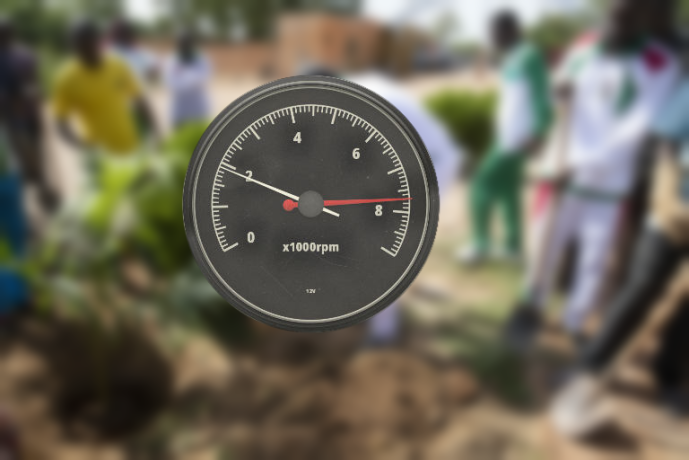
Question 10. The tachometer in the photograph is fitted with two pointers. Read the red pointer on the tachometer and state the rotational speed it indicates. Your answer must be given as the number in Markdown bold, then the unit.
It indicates **7700** rpm
